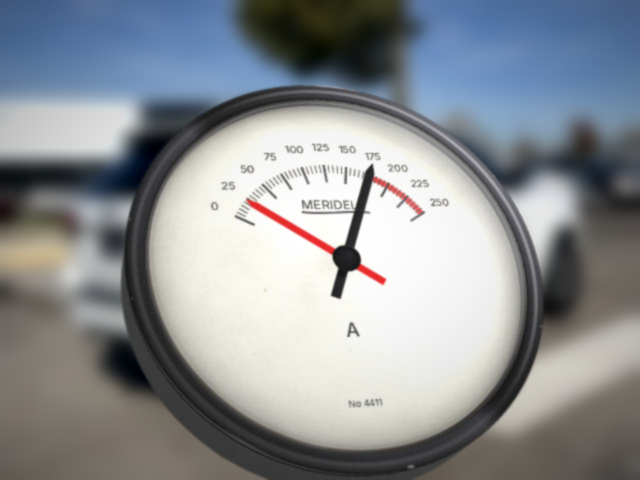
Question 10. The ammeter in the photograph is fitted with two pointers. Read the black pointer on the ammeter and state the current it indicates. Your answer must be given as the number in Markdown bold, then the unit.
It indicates **175** A
